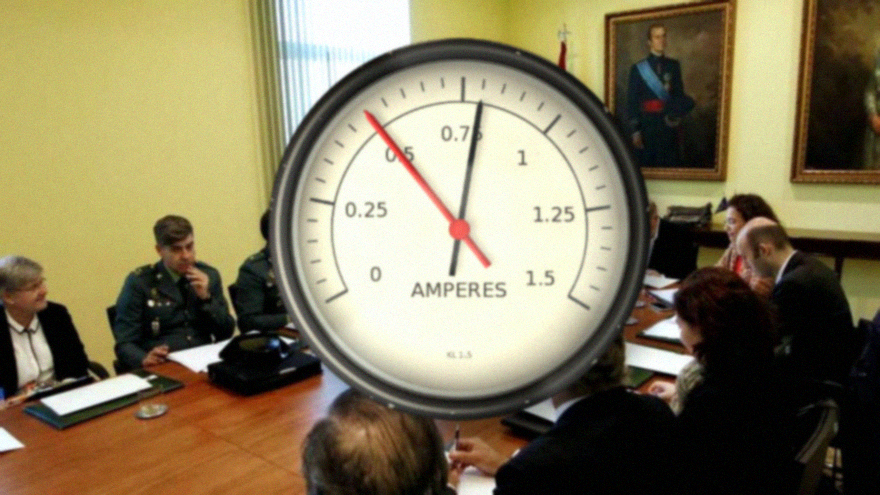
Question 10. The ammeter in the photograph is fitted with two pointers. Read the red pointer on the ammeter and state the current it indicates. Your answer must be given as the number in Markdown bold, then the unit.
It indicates **0.5** A
